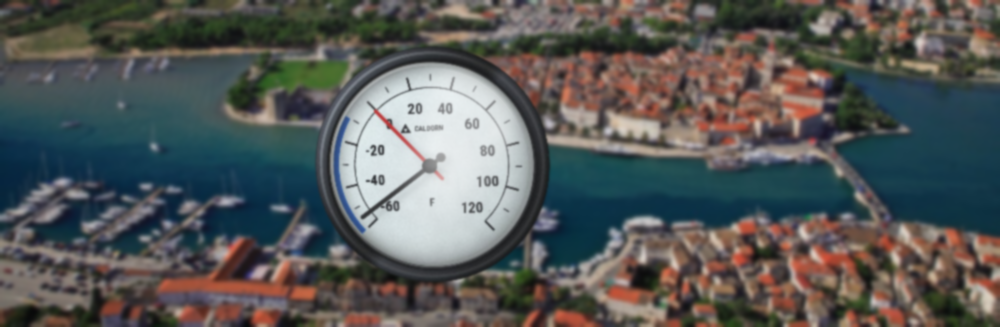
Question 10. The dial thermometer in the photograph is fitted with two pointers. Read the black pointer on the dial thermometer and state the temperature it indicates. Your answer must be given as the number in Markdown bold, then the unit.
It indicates **-55** °F
